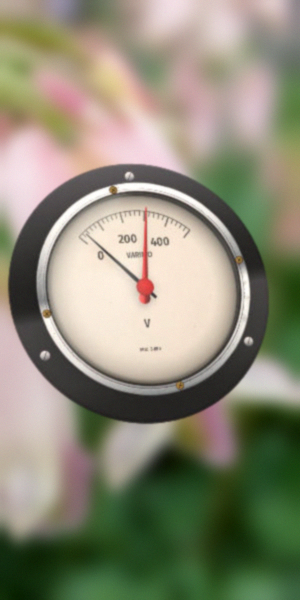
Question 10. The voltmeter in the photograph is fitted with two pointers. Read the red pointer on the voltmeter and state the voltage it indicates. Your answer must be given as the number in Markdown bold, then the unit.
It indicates **300** V
